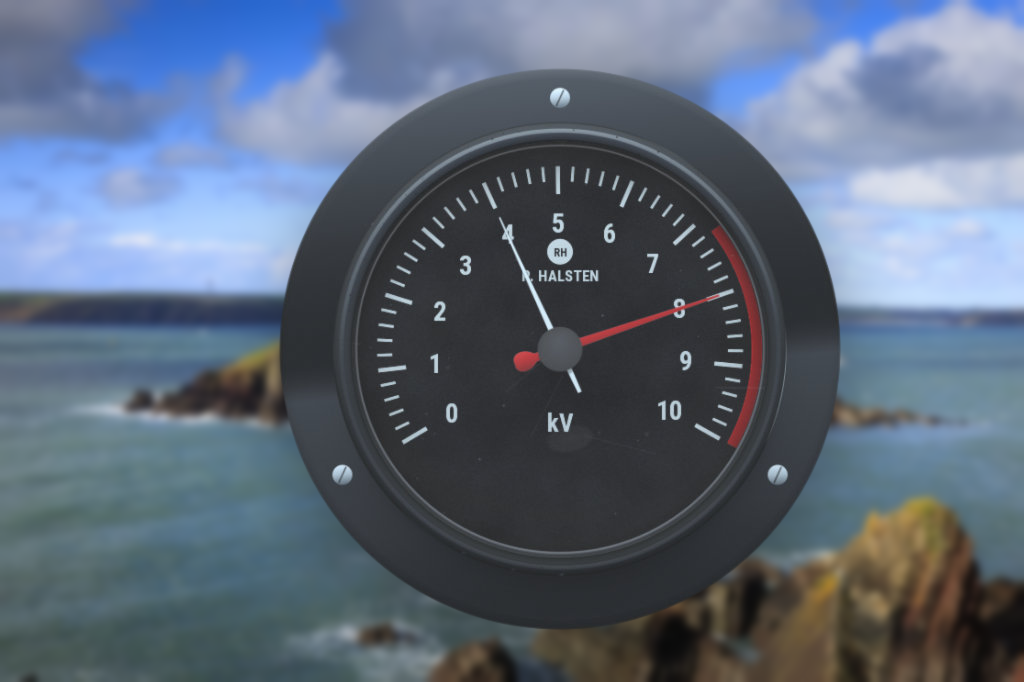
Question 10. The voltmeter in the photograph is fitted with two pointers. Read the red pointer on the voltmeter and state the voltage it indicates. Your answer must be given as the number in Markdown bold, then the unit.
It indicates **8** kV
